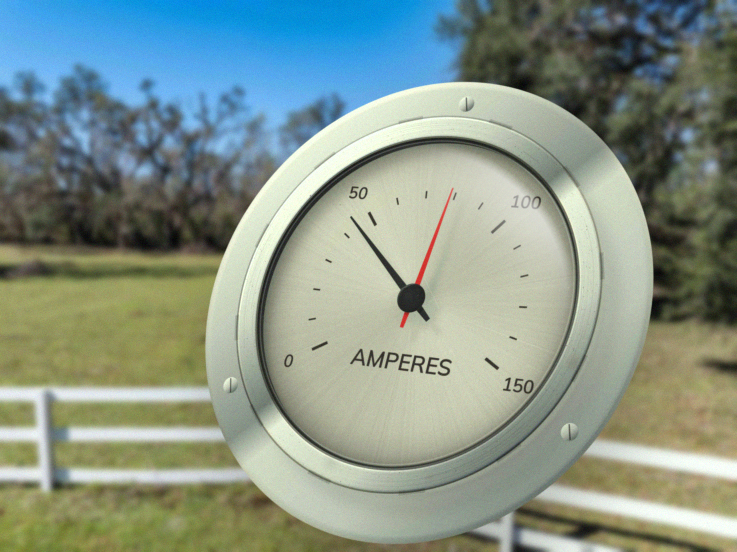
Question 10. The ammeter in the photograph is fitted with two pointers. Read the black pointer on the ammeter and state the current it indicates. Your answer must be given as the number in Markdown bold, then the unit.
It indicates **45** A
